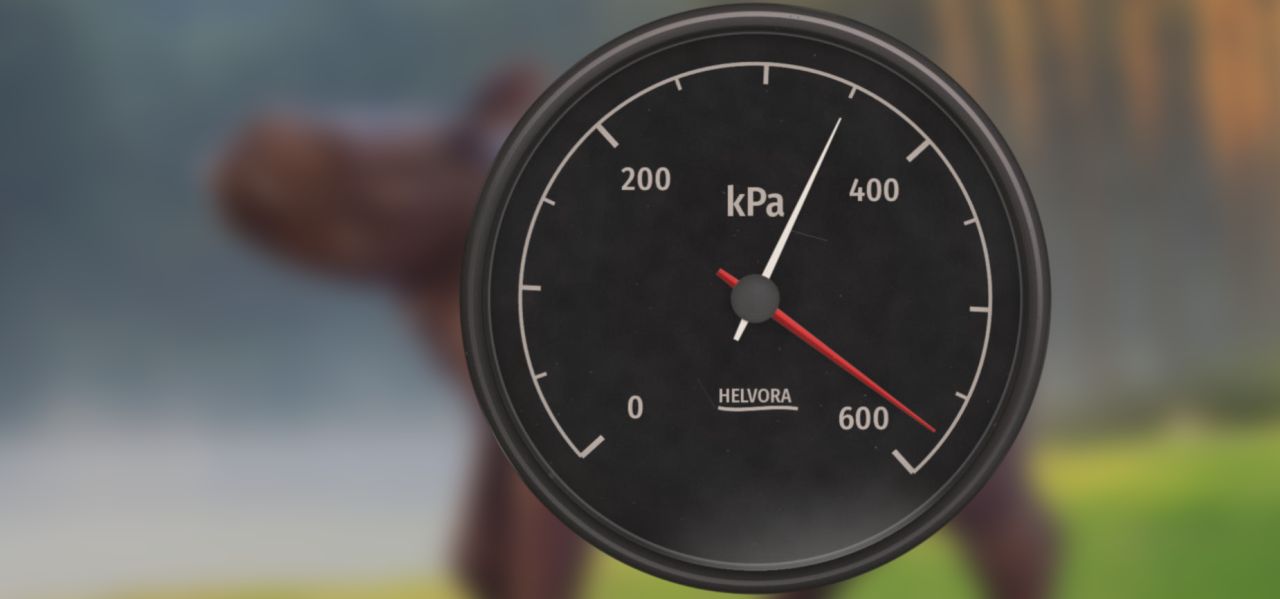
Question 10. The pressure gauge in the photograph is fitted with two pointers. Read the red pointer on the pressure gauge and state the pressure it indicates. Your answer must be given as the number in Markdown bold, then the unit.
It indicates **575** kPa
